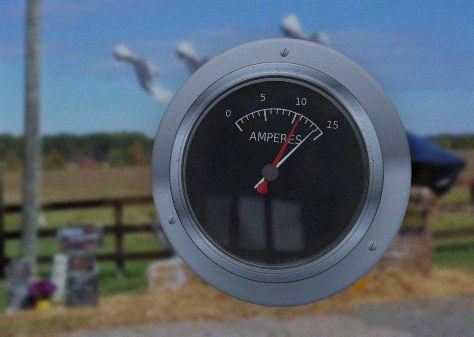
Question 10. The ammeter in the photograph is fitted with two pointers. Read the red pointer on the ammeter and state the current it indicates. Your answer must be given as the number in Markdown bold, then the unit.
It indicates **11** A
